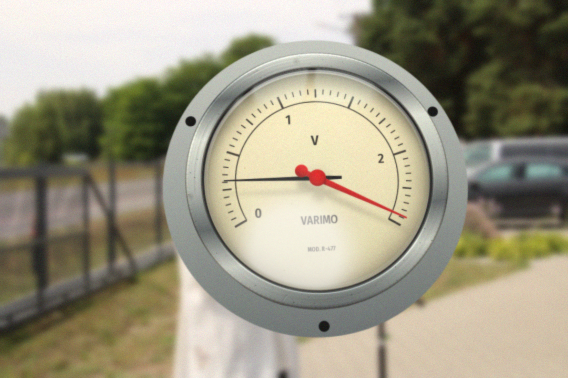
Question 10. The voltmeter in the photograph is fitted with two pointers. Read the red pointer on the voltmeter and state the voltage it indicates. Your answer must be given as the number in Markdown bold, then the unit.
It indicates **2.45** V
